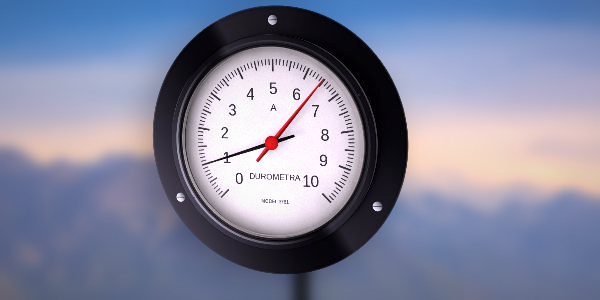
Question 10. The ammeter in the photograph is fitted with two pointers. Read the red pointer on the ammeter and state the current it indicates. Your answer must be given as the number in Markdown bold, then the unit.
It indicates **6.5** A
